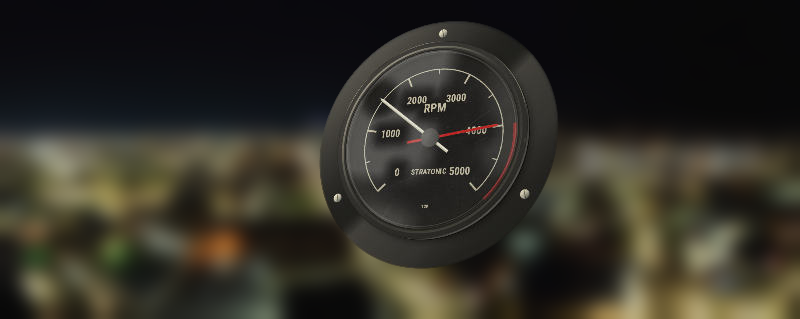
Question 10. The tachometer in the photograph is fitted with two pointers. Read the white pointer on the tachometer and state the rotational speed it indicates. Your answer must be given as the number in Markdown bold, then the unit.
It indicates **1500** rpm
